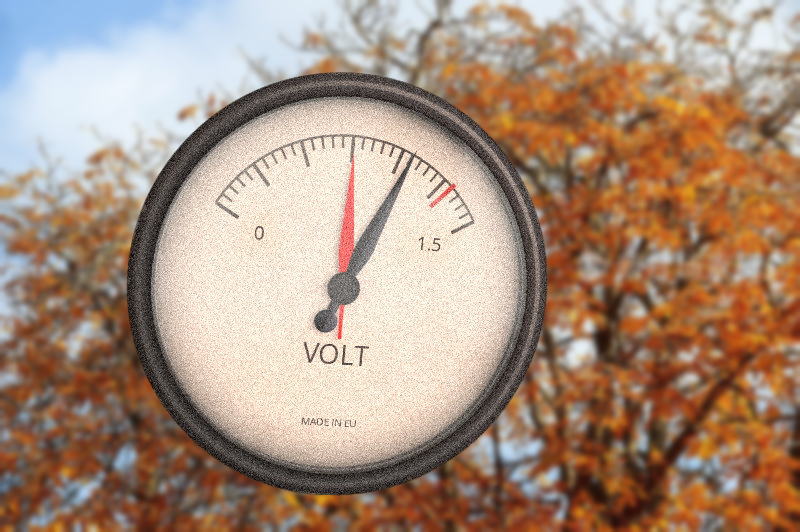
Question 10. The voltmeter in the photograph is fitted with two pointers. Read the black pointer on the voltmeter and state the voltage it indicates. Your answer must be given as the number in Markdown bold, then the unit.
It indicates **1.05** V
